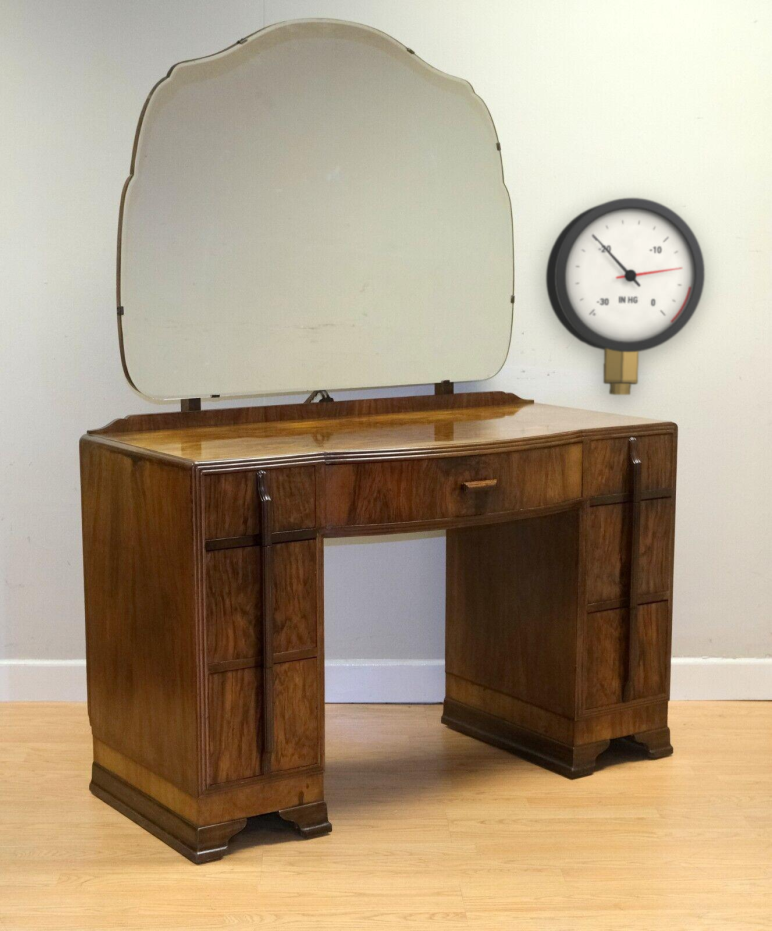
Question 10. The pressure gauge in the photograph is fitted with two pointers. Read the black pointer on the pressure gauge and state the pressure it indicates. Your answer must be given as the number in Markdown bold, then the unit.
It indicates **-20** inHg
